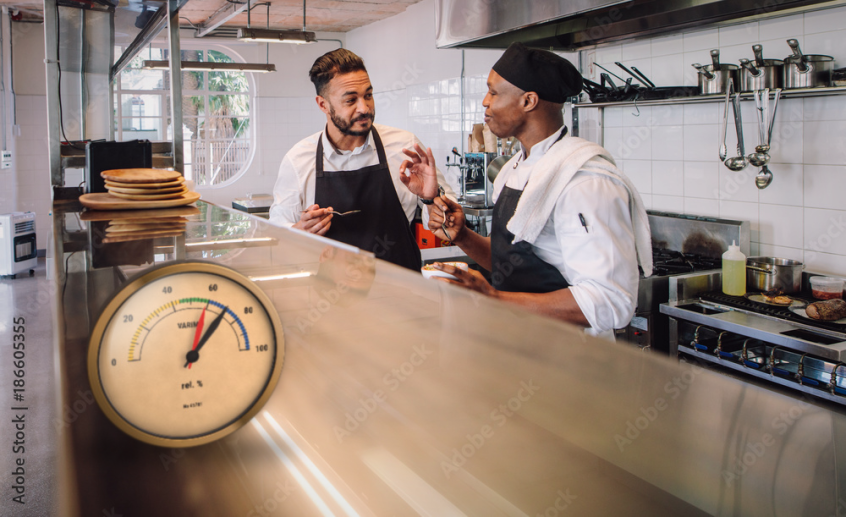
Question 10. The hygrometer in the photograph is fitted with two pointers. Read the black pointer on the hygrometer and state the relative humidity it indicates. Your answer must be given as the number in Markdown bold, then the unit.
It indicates **70** %
